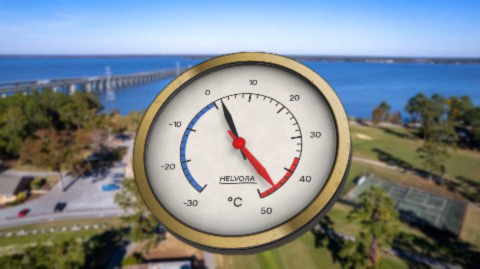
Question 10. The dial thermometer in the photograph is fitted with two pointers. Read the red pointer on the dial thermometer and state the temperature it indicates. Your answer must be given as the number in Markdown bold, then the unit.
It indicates **46** °C
